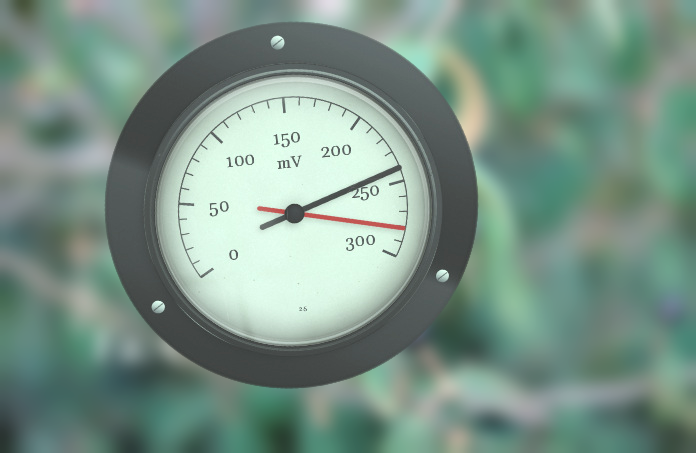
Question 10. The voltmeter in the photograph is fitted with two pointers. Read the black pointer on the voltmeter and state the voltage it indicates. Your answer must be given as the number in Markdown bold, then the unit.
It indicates **240** mV
